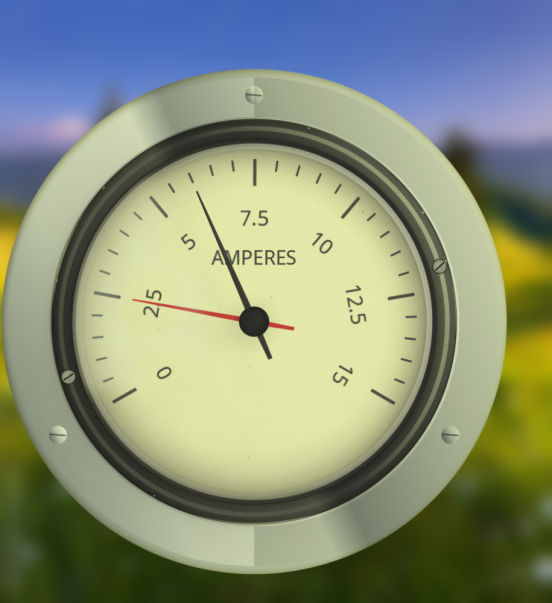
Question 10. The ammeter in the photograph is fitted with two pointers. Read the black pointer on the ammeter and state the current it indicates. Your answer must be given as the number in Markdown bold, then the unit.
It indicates **6** A
